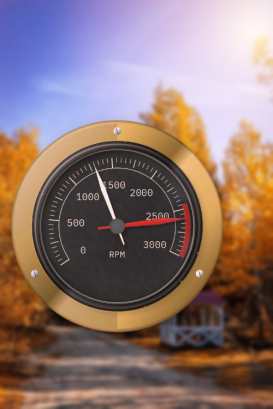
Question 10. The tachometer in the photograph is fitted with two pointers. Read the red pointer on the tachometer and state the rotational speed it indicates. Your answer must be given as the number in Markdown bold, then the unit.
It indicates **2600** rpm
